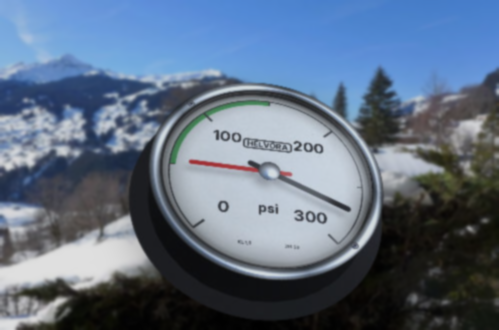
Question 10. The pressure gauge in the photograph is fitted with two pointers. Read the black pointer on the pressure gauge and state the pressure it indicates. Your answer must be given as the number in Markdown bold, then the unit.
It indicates **275** psi
